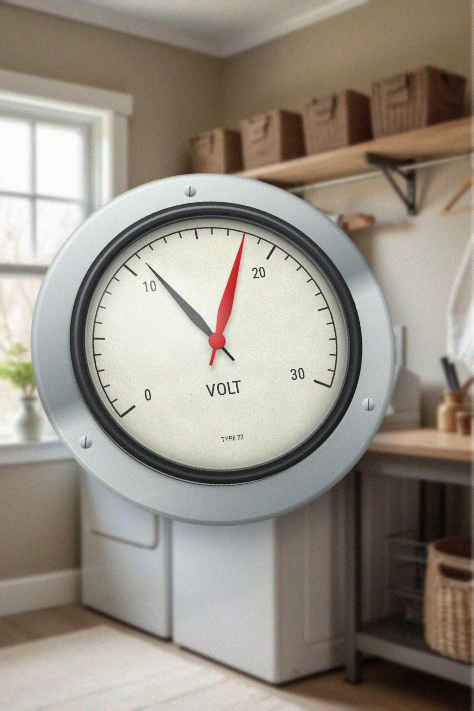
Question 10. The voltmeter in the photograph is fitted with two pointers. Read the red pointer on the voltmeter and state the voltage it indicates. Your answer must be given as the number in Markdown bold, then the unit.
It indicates **18** V
